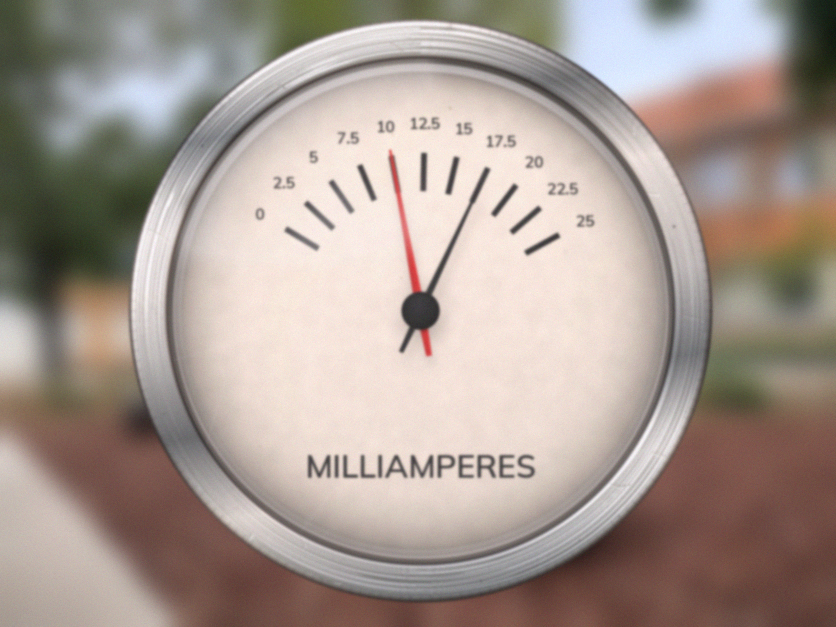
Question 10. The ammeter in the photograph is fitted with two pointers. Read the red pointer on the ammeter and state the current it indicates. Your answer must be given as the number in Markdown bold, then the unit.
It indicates **10** mA
